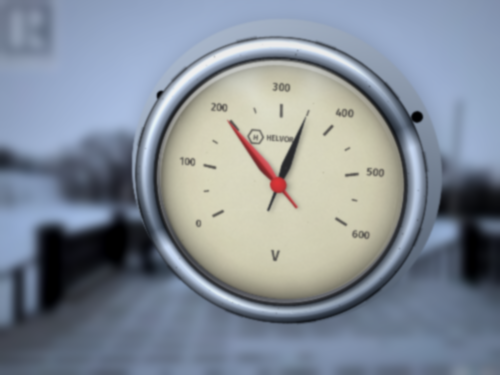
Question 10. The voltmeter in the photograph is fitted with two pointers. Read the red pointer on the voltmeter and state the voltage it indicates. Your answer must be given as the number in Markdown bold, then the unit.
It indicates **200** V
